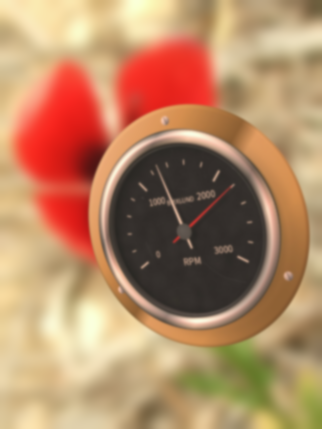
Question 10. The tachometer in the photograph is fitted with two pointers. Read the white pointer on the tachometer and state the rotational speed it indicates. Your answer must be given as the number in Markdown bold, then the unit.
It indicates **1300** rpm
